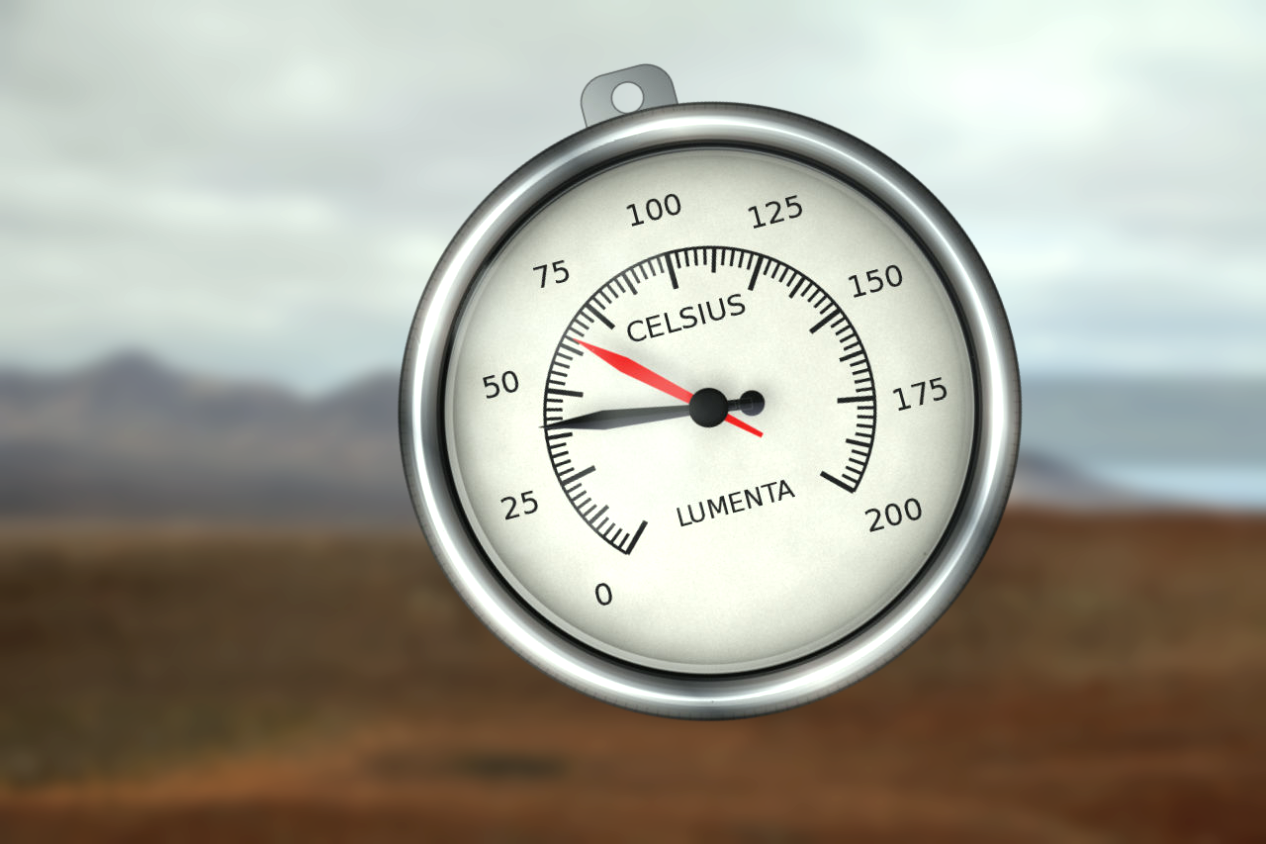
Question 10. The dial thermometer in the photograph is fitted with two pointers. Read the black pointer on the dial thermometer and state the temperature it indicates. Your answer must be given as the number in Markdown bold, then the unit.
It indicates **40** °C
